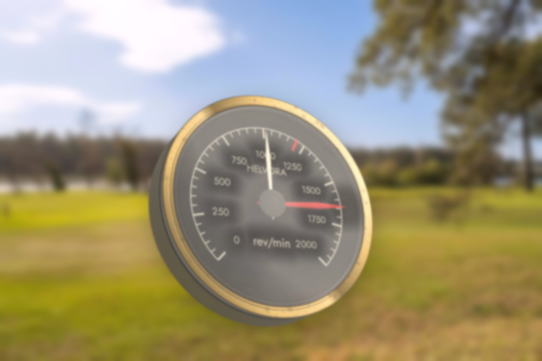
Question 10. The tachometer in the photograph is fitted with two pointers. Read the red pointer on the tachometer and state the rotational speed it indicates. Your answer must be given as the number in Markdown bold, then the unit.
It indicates **1650** rpm
